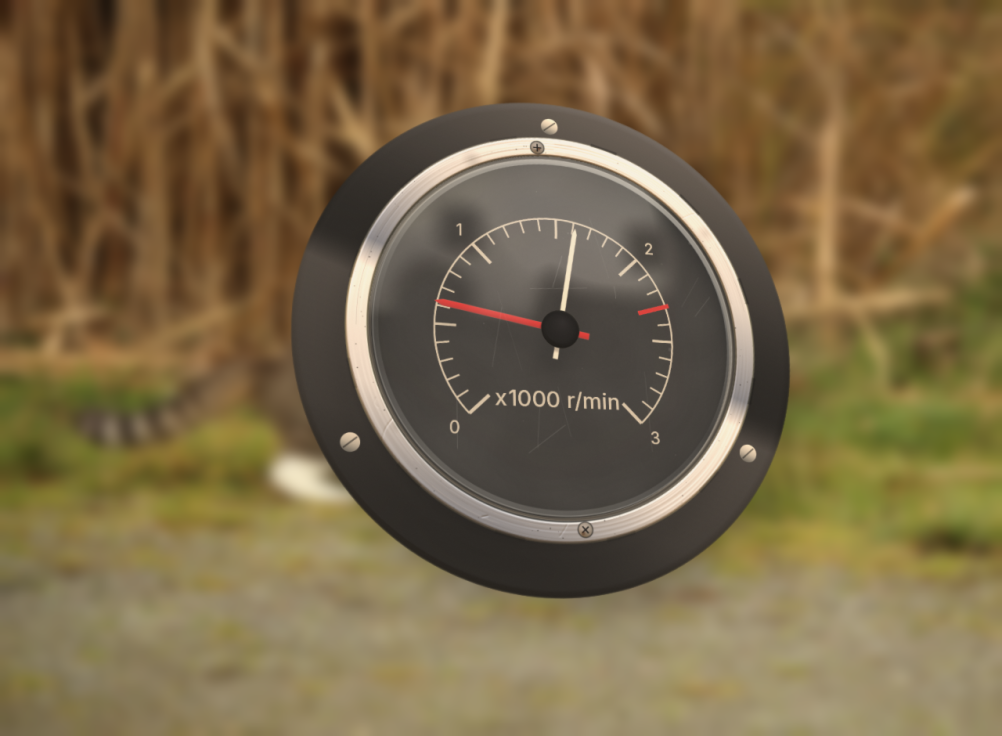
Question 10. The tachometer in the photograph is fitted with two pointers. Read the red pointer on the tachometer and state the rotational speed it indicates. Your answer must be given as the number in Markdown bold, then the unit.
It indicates **600** rpm
